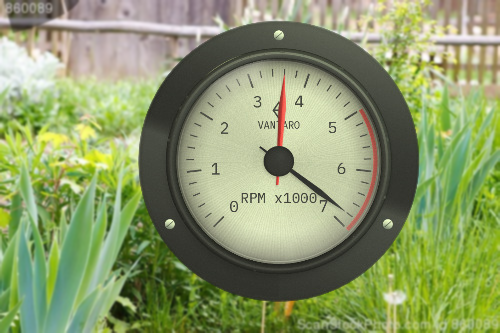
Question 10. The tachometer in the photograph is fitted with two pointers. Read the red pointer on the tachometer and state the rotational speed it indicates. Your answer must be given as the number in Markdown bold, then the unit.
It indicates **3600** rpm
